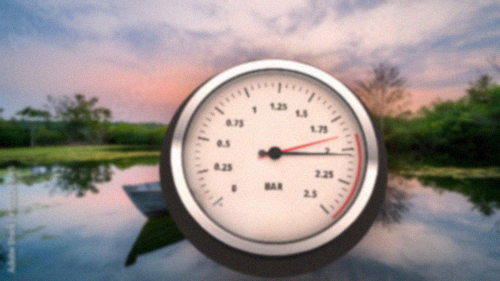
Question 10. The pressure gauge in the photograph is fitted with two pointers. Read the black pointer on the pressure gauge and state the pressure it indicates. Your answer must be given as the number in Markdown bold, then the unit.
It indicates **2.05** bar
